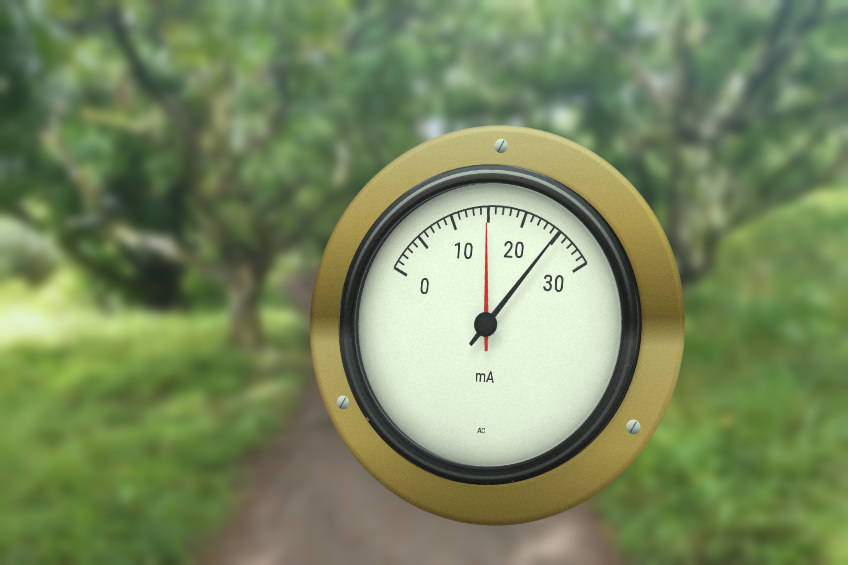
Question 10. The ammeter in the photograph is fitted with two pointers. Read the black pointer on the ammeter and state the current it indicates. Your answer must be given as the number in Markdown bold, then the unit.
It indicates **25** mA
